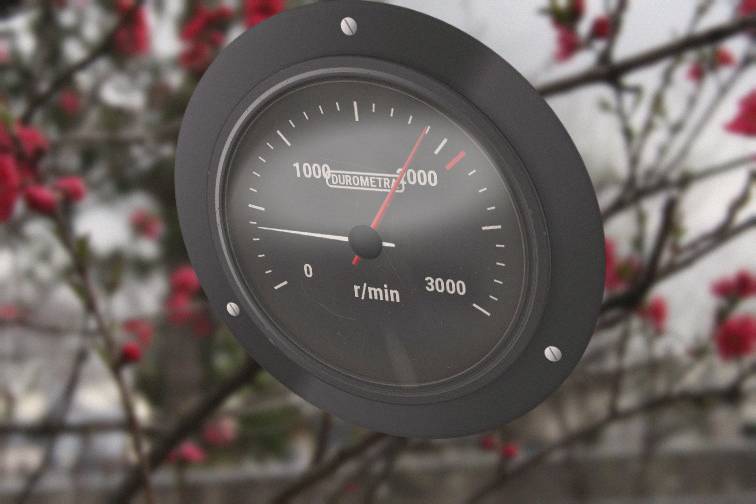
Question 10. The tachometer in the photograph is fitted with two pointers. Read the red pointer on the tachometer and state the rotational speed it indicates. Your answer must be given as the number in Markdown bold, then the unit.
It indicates **1900** rpm
